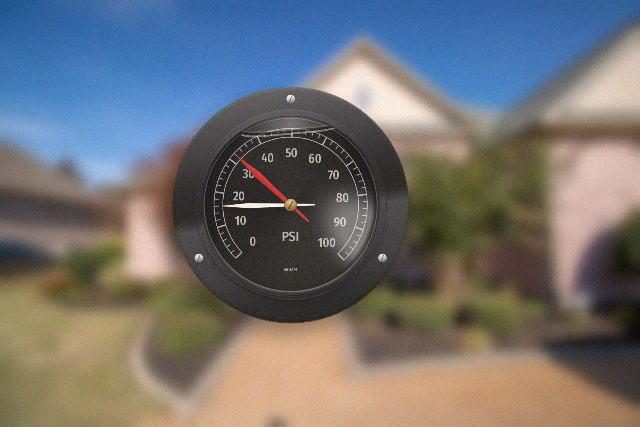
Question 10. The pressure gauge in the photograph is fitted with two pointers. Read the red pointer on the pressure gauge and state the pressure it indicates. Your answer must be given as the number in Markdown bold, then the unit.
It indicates **32** psi
